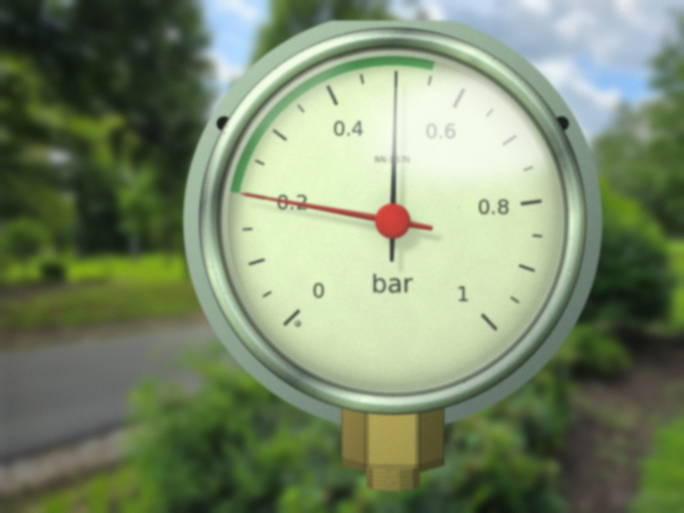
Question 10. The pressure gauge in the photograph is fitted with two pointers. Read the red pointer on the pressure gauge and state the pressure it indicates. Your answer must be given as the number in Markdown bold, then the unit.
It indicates **0.2** bar
